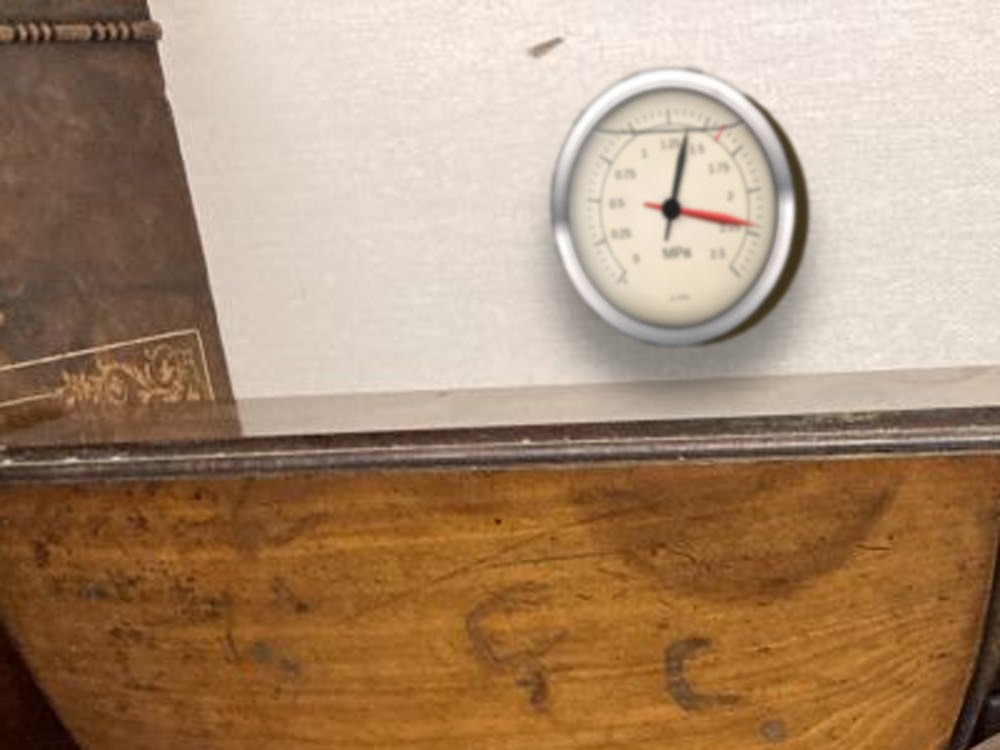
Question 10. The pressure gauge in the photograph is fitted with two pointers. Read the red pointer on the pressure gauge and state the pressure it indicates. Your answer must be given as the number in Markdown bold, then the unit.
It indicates **2.2** MPa
